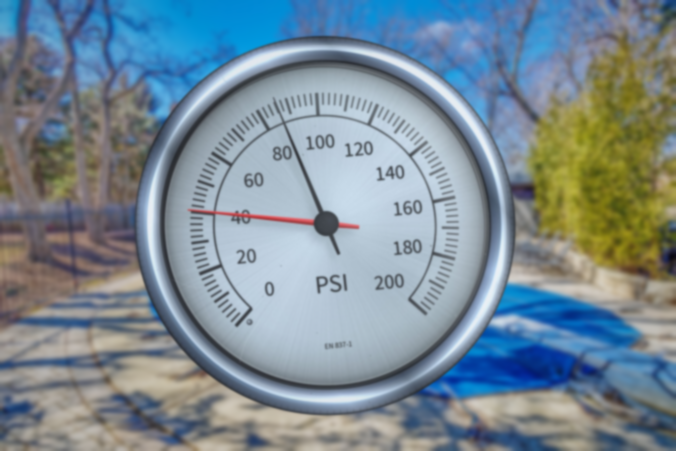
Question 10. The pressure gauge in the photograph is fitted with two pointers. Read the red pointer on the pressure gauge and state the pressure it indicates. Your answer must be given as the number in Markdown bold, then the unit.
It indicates **40** psi
